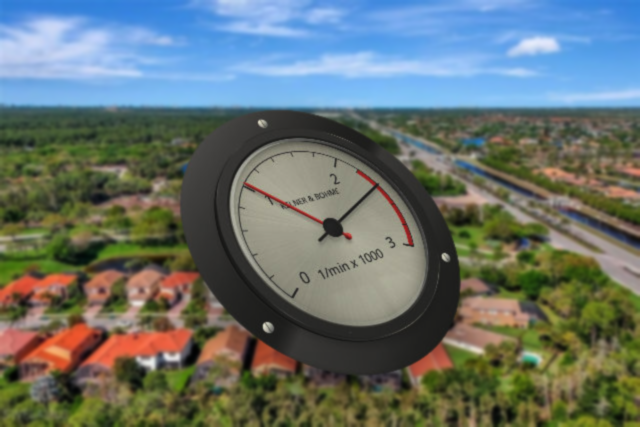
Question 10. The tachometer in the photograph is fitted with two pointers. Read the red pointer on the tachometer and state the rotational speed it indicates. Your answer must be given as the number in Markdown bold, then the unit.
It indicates **1000** rpm
